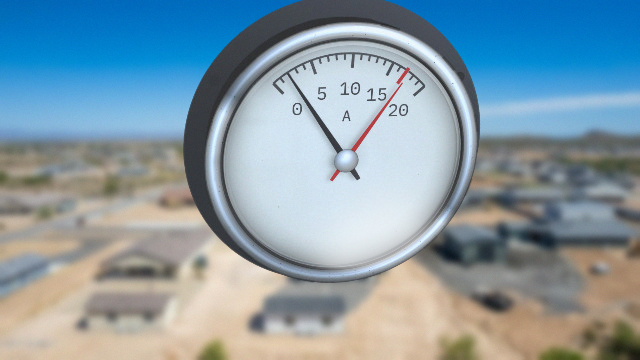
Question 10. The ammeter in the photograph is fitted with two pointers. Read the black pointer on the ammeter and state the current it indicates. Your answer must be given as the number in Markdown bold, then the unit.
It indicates **2** A
